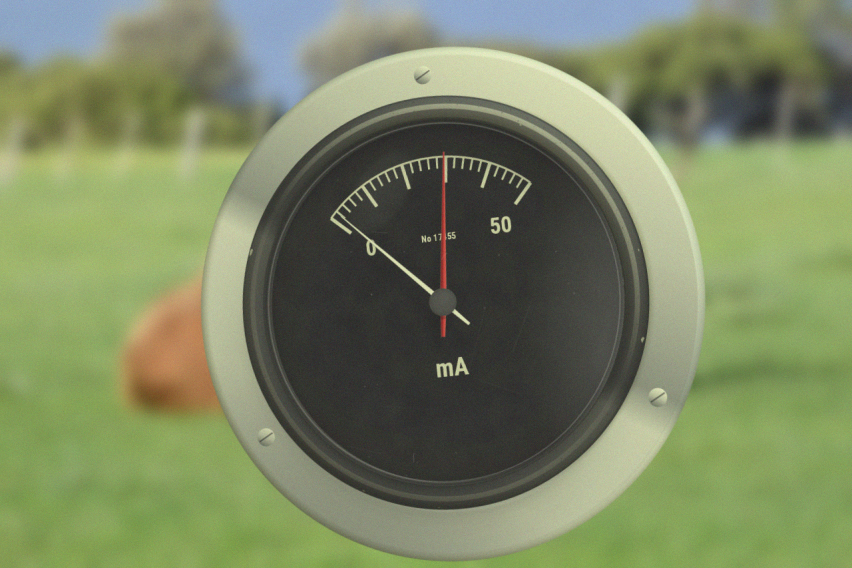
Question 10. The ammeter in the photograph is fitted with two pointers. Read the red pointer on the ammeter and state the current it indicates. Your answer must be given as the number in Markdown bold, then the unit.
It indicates **30** mA
